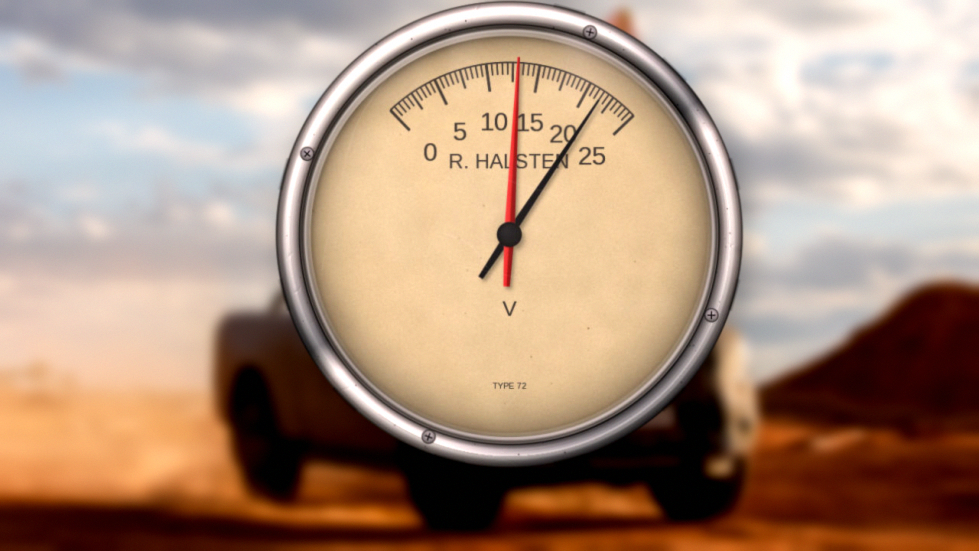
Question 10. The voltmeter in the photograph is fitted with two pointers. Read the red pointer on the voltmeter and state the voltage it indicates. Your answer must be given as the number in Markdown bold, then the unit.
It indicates **13** V
